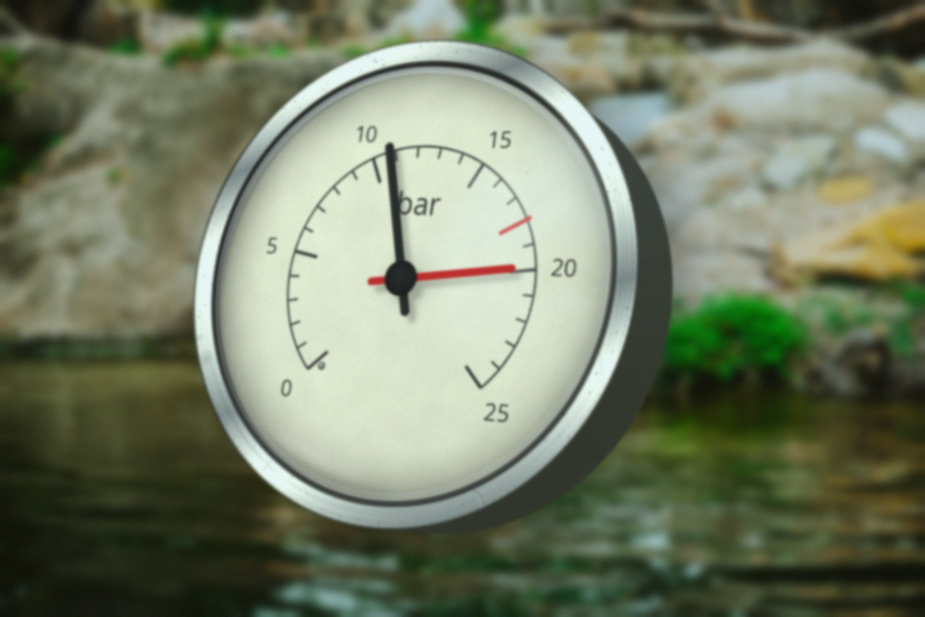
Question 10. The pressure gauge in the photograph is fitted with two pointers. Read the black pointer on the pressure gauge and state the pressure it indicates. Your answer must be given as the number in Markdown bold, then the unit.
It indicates **11** bar
